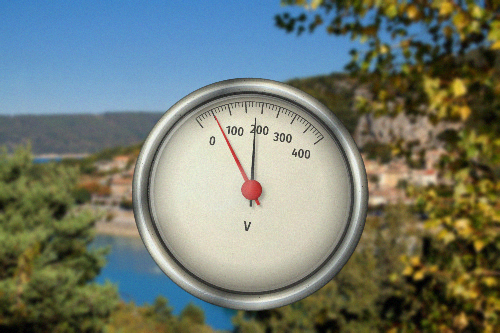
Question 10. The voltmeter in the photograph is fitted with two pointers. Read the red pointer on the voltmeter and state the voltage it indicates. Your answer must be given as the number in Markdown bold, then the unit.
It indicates **50** V
